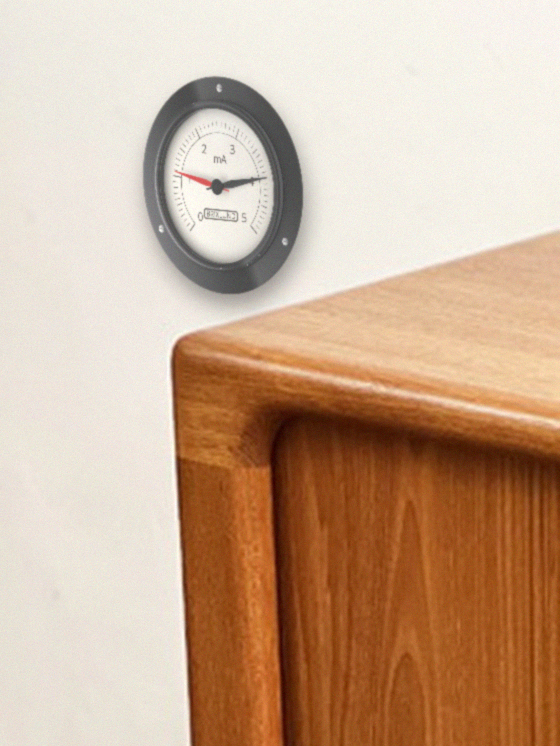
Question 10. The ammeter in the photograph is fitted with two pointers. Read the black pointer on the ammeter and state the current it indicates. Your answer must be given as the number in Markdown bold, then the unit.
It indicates **4** mA
